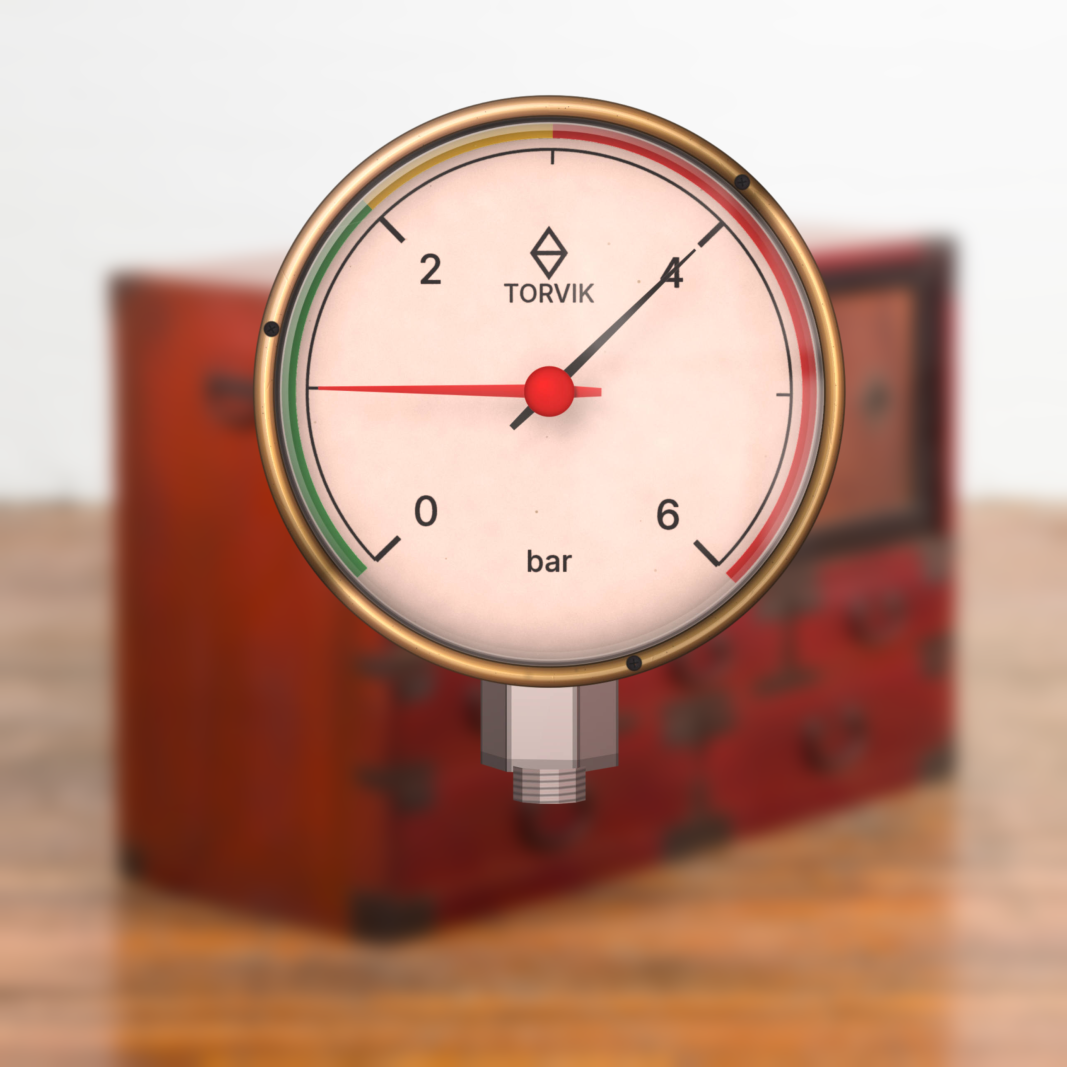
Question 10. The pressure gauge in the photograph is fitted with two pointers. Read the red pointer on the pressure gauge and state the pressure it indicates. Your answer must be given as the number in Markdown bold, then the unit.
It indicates **1** bar
